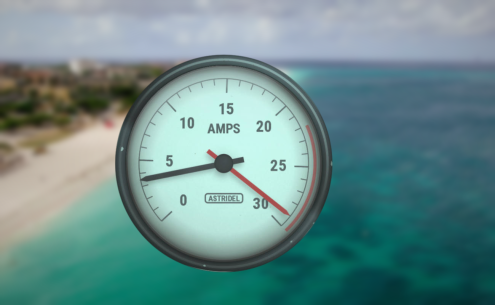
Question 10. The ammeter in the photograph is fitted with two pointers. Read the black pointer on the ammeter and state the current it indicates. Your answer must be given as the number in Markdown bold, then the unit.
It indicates **3.5** A
